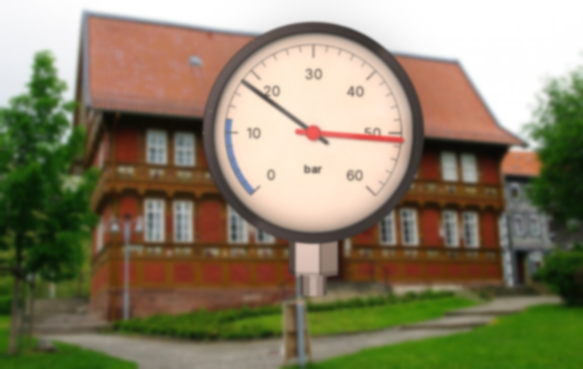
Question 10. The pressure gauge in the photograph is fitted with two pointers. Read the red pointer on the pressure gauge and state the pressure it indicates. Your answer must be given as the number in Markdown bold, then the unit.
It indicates **51** bar
